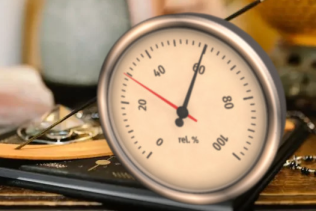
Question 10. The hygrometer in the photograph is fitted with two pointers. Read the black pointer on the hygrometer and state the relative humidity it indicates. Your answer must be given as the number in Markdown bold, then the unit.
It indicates **60** %
